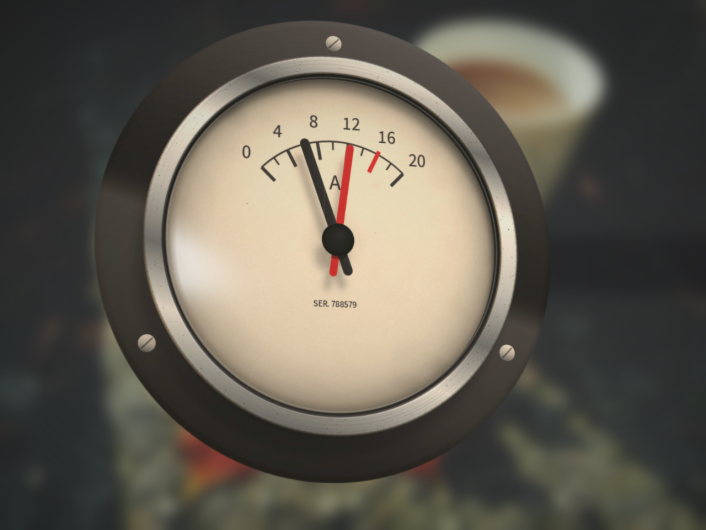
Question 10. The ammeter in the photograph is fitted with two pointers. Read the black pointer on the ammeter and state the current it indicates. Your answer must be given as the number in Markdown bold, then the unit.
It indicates **6** A
